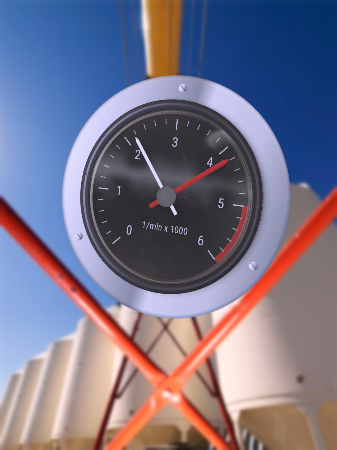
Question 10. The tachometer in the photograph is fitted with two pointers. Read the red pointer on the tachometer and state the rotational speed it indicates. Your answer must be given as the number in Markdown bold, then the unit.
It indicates **4200** rpm
